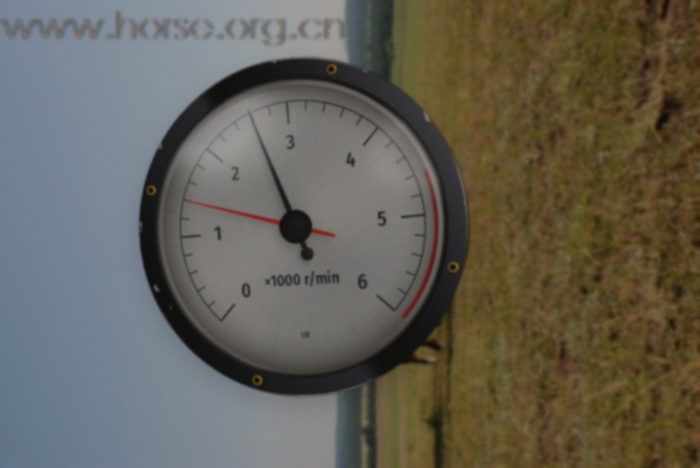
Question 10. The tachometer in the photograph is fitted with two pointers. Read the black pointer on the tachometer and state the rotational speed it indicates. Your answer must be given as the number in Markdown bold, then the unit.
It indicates **2600** rpm
